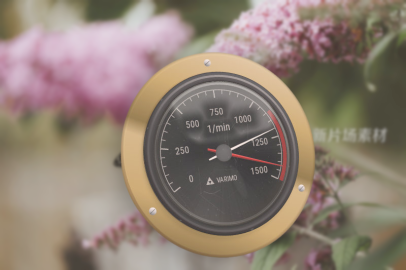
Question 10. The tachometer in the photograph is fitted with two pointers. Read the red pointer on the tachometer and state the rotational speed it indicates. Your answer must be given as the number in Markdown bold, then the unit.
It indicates **1425** rpm
